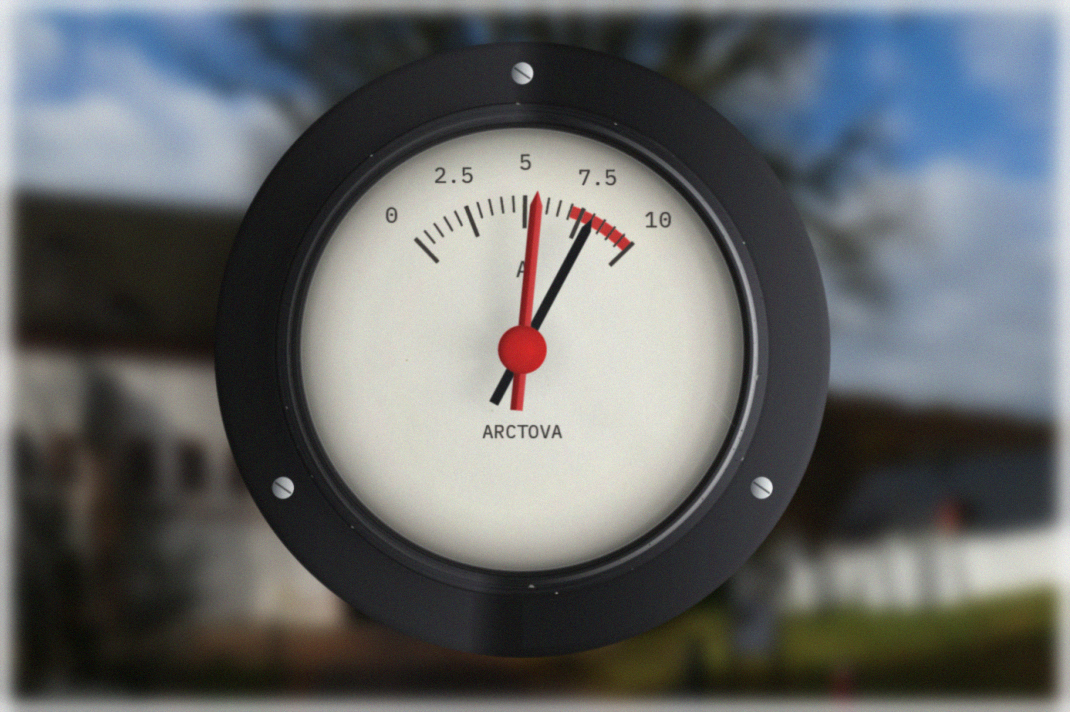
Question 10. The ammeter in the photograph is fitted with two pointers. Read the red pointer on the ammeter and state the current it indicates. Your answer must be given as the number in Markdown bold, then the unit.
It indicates **5.5** A
